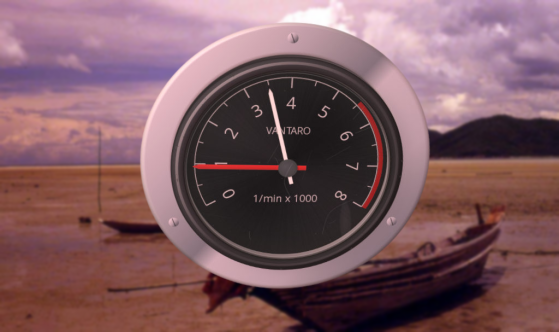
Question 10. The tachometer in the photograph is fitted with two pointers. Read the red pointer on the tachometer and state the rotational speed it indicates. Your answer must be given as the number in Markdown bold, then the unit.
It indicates **1000** rpm
